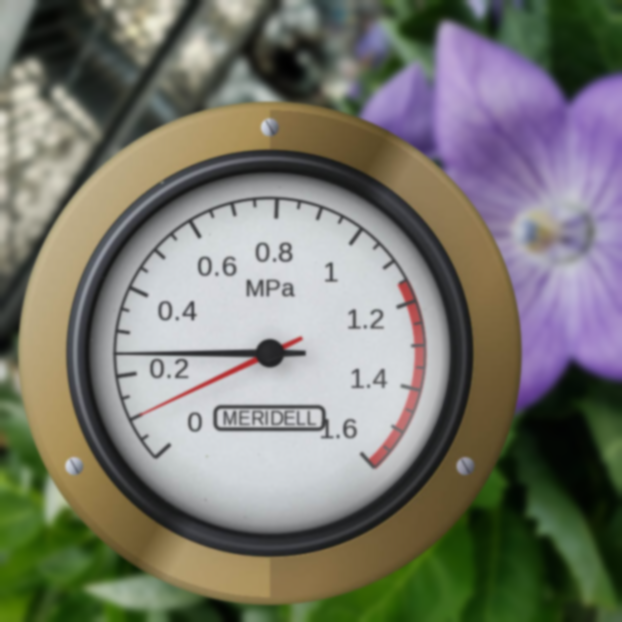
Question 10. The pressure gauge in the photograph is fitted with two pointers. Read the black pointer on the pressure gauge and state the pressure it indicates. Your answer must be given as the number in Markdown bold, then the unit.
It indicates **0.25** MPa
